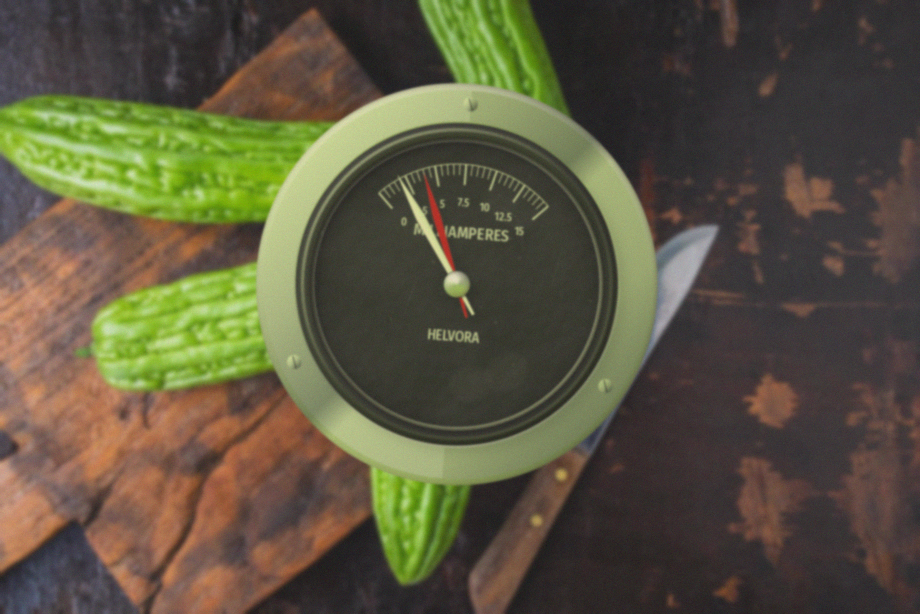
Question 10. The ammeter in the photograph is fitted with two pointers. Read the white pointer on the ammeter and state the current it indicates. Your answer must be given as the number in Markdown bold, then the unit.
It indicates **2** mA
